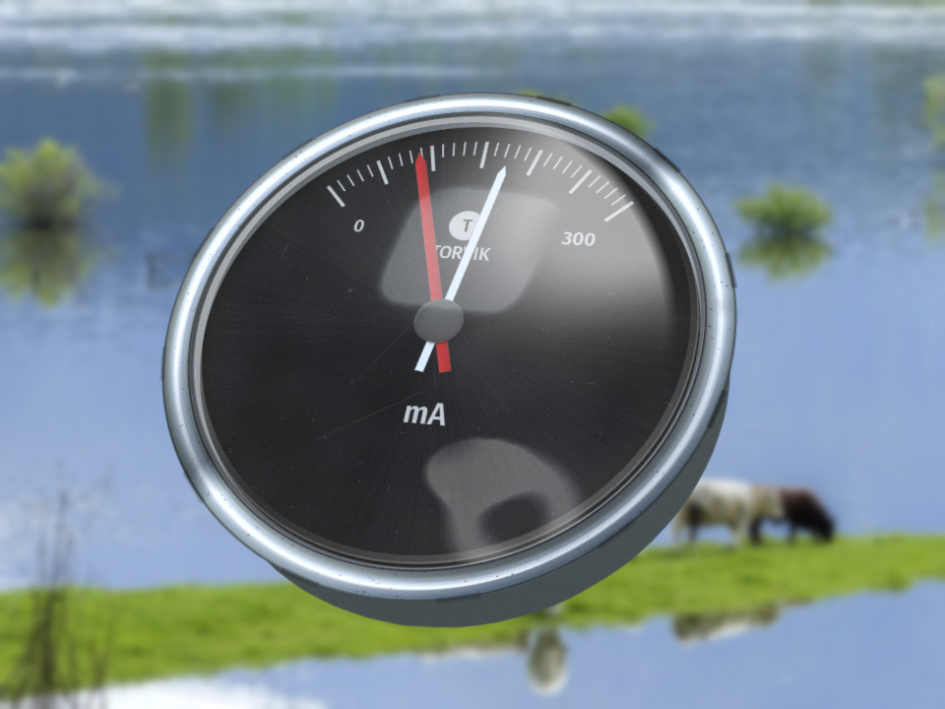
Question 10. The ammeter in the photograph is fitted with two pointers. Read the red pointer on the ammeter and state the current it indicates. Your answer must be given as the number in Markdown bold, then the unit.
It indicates **90** mA
